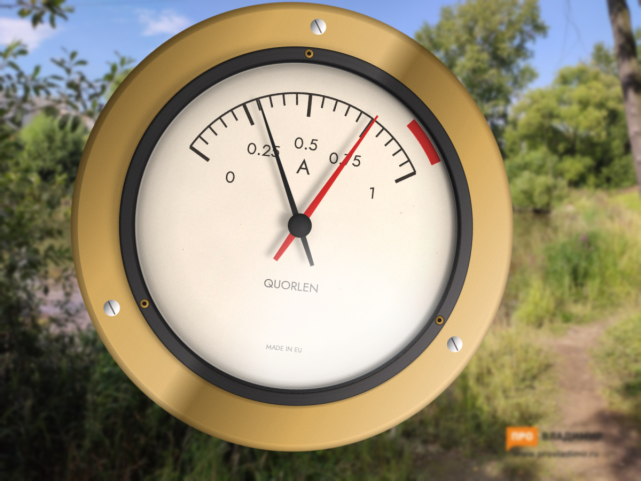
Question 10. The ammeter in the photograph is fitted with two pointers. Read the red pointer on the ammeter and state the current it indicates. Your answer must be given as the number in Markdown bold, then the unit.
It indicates **0.75** A
